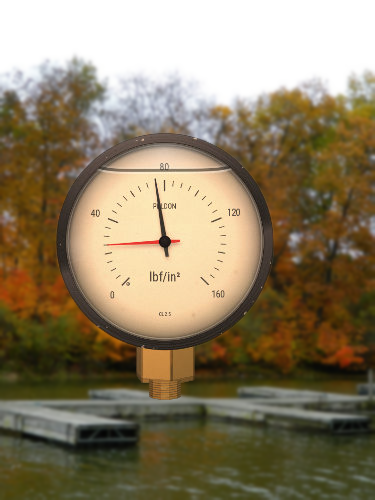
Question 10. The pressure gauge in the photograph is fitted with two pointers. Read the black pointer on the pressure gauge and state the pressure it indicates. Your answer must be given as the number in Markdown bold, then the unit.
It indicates **75** psi
